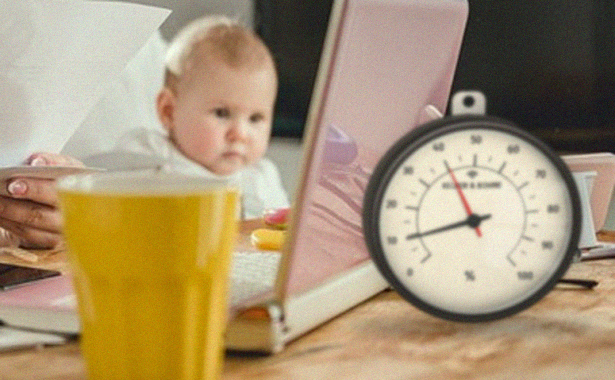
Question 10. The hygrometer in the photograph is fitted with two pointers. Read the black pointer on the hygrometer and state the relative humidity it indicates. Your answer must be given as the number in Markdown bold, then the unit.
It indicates **10** %
